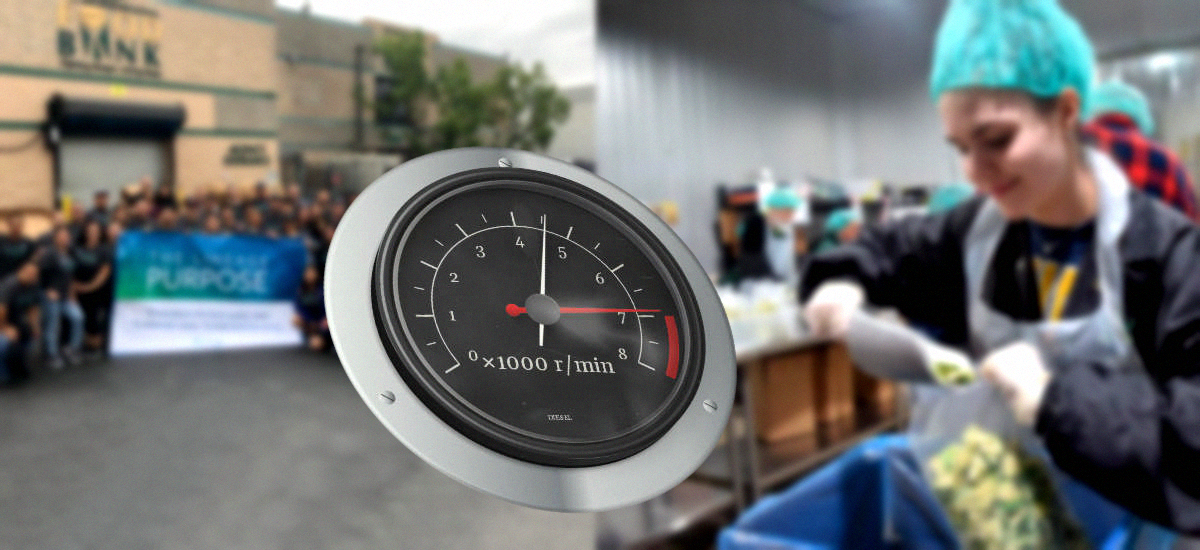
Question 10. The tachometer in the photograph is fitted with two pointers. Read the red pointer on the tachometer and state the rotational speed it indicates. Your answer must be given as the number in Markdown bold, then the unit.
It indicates **7000** rpm
